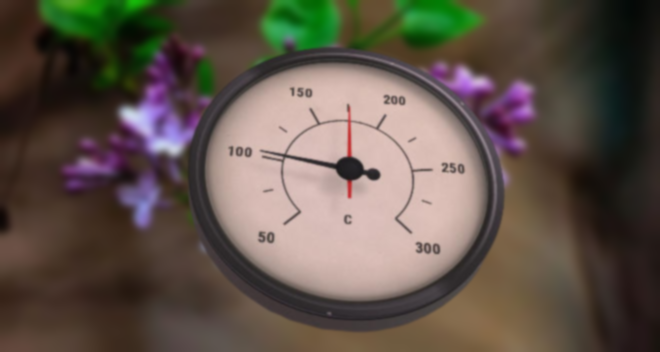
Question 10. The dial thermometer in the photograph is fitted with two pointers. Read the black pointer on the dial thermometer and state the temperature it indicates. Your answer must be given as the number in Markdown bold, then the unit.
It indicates **100** °C
